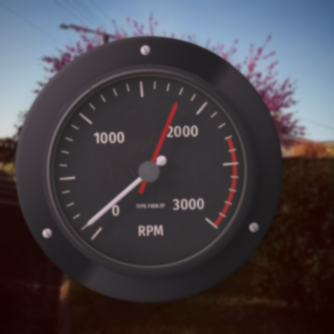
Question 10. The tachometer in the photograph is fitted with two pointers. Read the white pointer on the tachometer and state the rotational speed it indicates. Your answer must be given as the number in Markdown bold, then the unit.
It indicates **100** rpm
